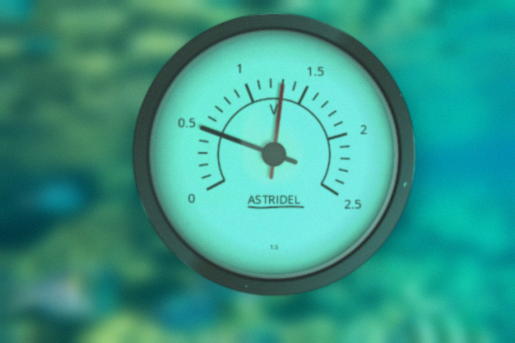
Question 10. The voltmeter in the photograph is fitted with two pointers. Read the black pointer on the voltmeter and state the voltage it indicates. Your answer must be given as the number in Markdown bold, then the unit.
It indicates **0.5** V
